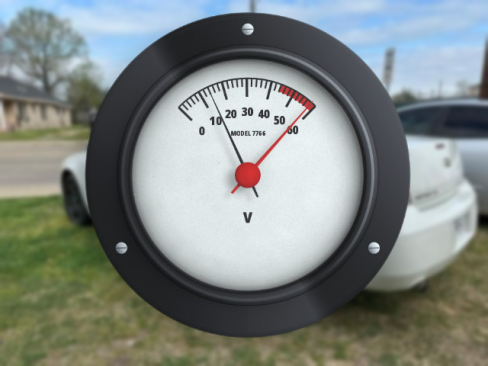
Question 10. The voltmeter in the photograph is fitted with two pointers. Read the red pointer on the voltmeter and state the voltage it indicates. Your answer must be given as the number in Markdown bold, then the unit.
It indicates **58** V
